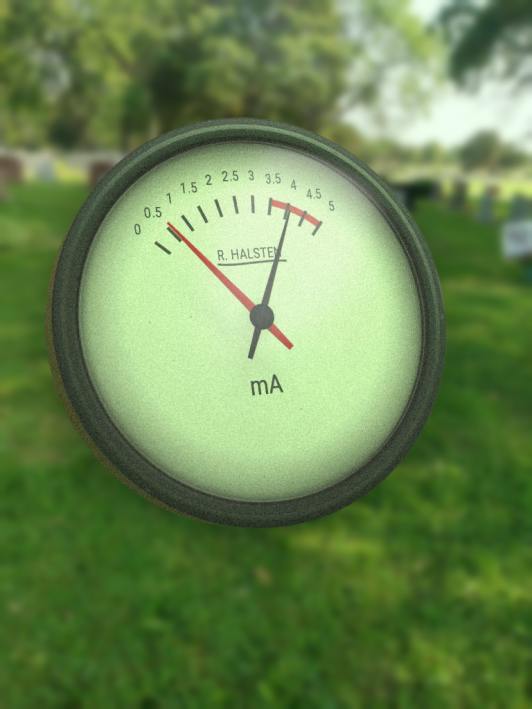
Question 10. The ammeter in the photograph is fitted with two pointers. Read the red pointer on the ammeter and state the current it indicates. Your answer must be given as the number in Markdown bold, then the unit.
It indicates **0.5** mA
